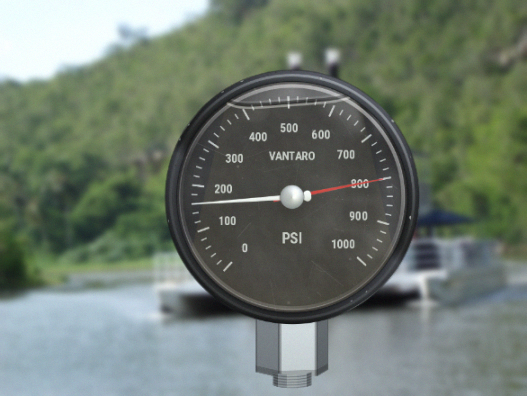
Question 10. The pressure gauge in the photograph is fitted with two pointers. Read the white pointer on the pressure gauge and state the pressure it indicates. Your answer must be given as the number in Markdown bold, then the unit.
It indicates **160** psi
